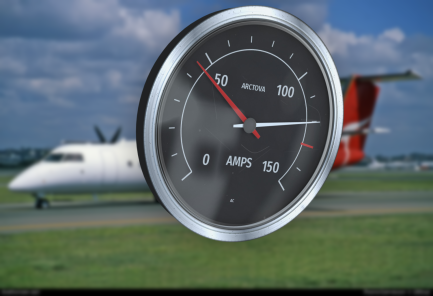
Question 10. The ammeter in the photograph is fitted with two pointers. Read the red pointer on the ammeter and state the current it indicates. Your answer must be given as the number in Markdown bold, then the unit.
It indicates **45** A
